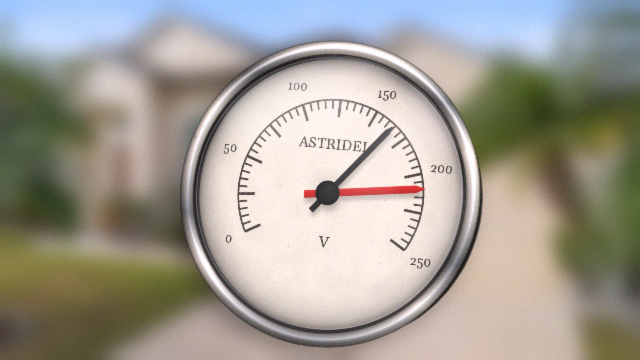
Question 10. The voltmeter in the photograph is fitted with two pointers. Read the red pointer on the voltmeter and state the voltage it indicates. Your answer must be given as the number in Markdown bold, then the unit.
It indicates **210** V
